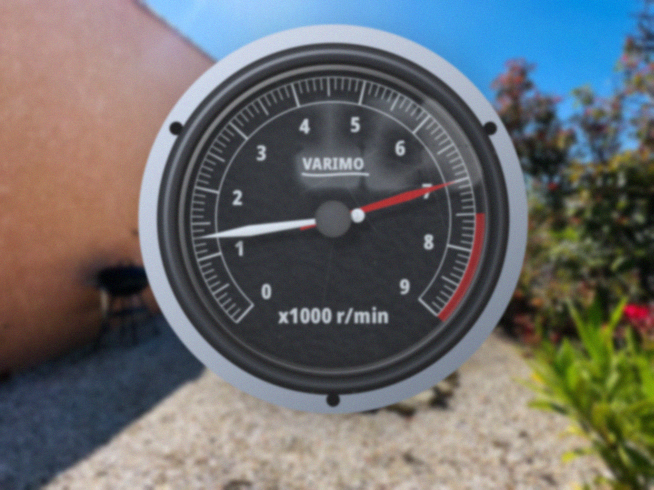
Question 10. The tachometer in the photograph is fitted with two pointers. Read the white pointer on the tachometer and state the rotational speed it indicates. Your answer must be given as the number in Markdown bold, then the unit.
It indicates **1300** rpm
